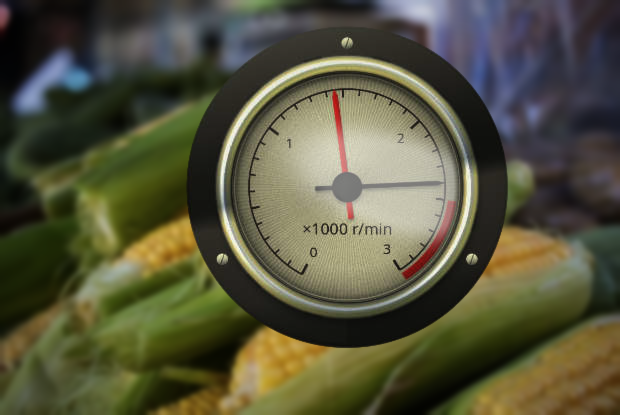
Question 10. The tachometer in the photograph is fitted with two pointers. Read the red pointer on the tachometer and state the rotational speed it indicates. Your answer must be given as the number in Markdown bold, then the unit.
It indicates **1450** rpm
